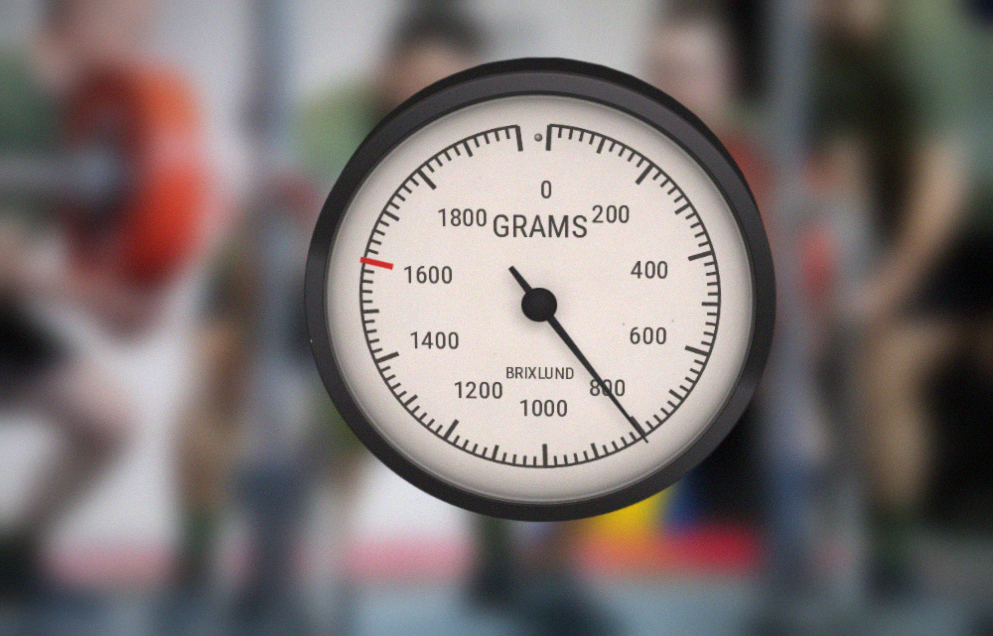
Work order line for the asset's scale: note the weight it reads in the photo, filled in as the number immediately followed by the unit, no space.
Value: 800g
